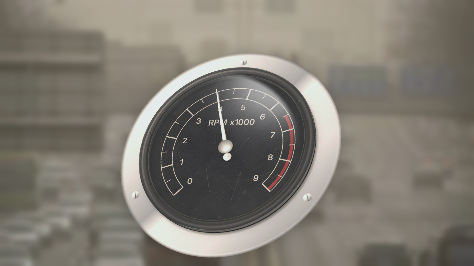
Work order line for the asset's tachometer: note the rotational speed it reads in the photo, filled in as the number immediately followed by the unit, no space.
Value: 4000rpm
